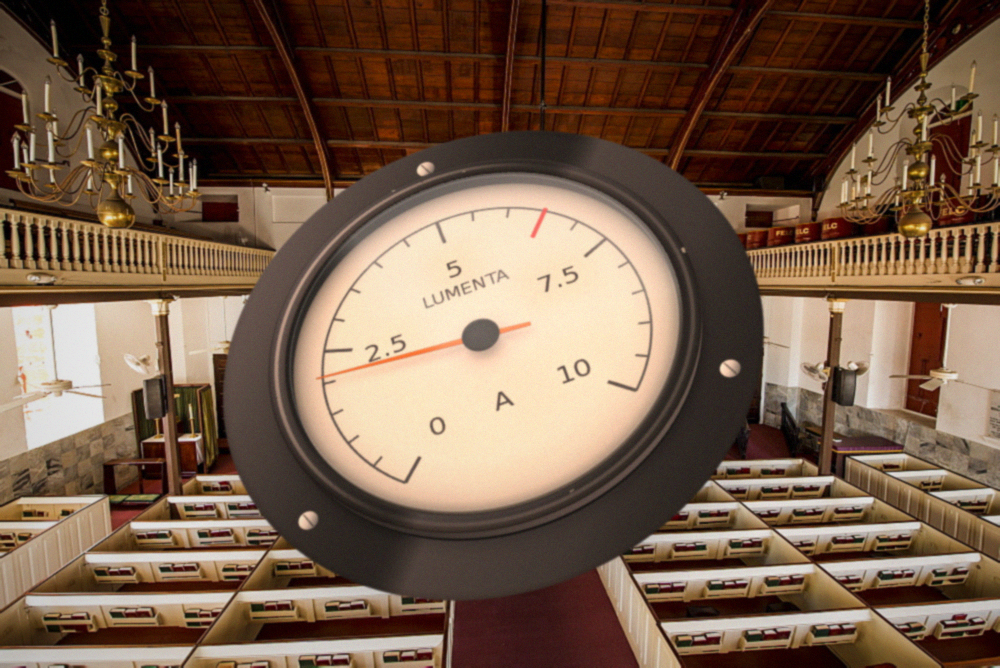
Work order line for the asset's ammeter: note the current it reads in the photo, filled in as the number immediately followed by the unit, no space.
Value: 2A
